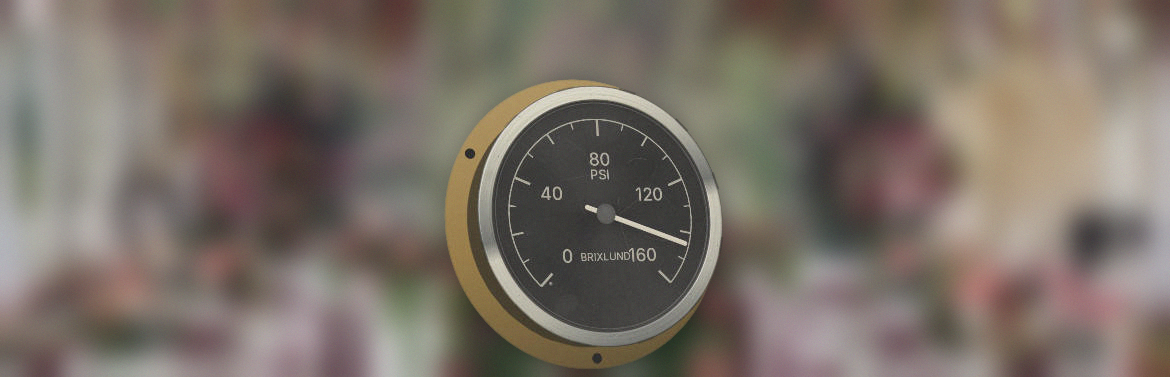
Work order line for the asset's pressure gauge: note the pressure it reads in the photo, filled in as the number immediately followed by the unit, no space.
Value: 145psi
